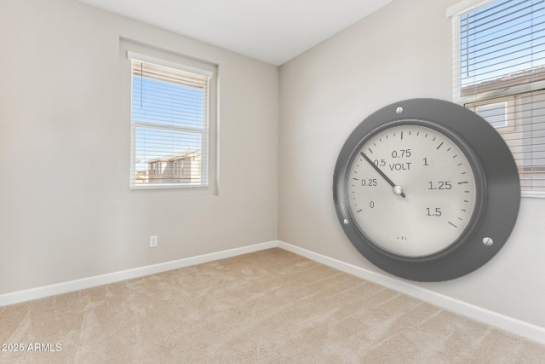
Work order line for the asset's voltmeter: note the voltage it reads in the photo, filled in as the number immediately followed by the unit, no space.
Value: 0.45V
